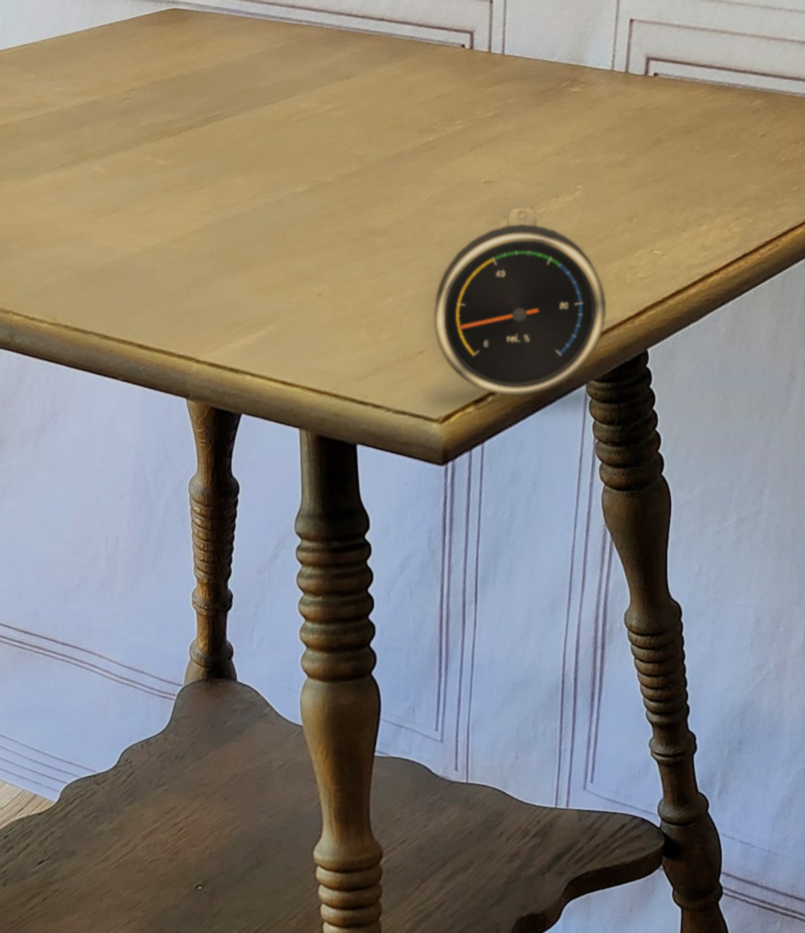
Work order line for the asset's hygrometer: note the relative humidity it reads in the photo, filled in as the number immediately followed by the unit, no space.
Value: 12%
